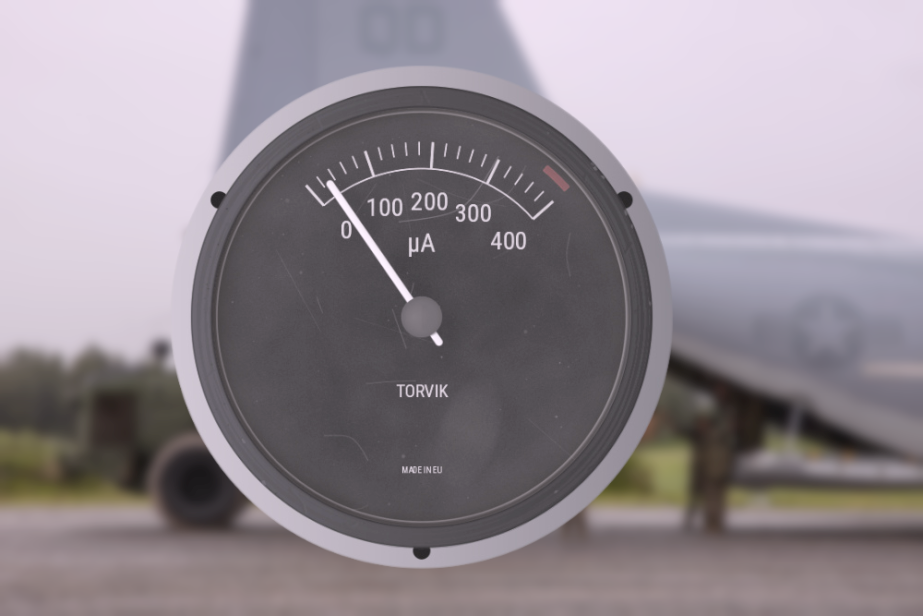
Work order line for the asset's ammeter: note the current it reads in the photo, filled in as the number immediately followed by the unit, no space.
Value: 30µA
